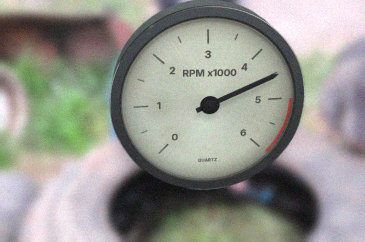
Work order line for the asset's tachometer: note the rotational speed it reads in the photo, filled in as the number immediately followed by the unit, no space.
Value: 4500rpm
